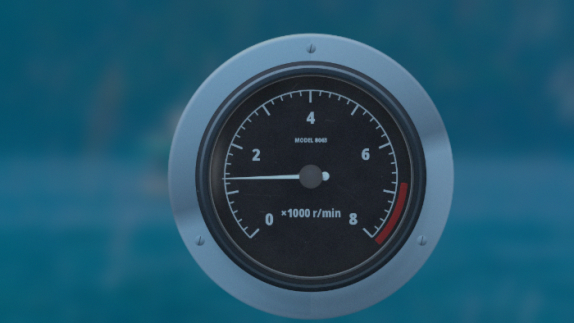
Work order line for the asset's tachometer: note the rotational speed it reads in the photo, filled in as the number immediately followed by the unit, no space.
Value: 1300rpm
